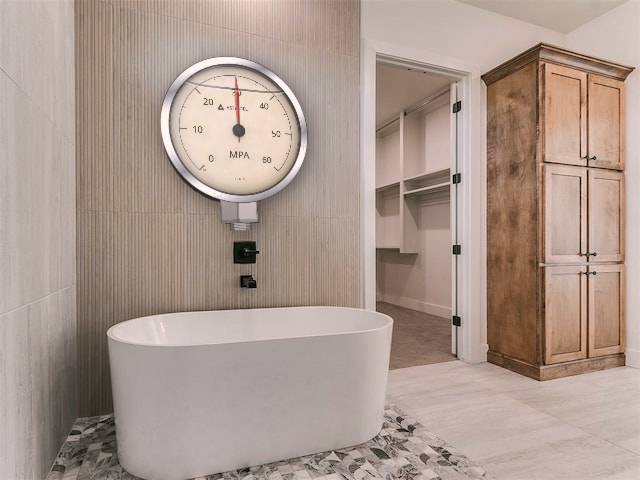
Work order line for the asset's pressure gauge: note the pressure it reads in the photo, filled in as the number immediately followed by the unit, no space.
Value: 30MPa
